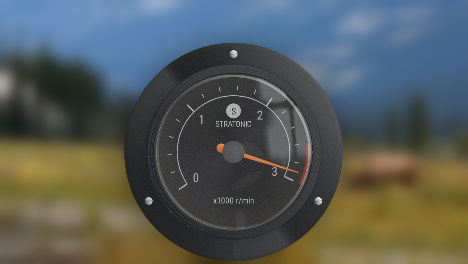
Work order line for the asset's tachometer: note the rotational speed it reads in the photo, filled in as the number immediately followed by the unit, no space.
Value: 2900rpm
